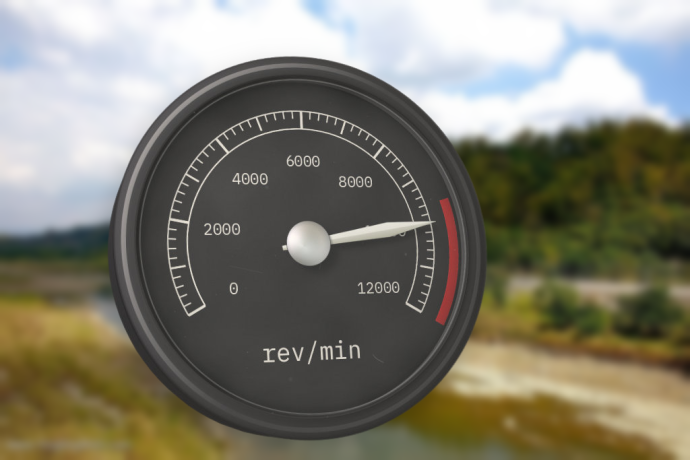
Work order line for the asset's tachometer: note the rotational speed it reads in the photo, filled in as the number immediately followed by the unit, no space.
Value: 10000rpm
